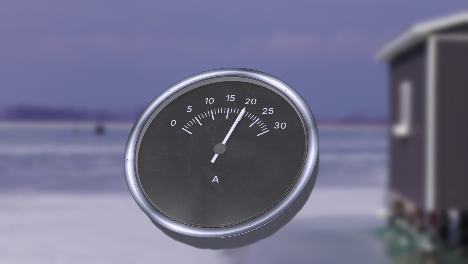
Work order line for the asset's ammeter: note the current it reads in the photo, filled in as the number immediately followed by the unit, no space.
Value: 20A
